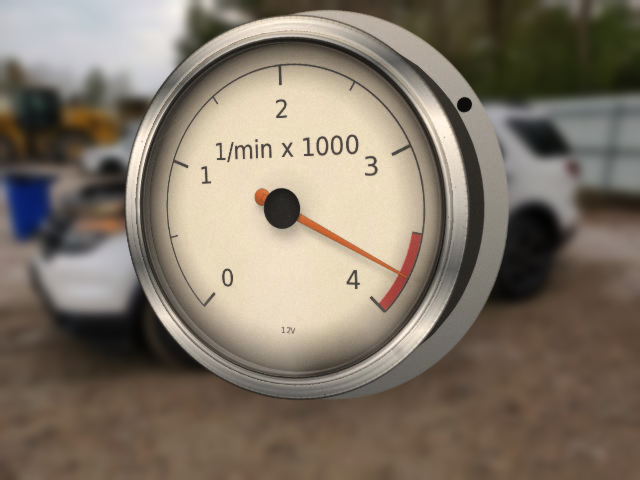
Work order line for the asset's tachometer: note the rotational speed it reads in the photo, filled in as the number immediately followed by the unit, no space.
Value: 3750rpm
